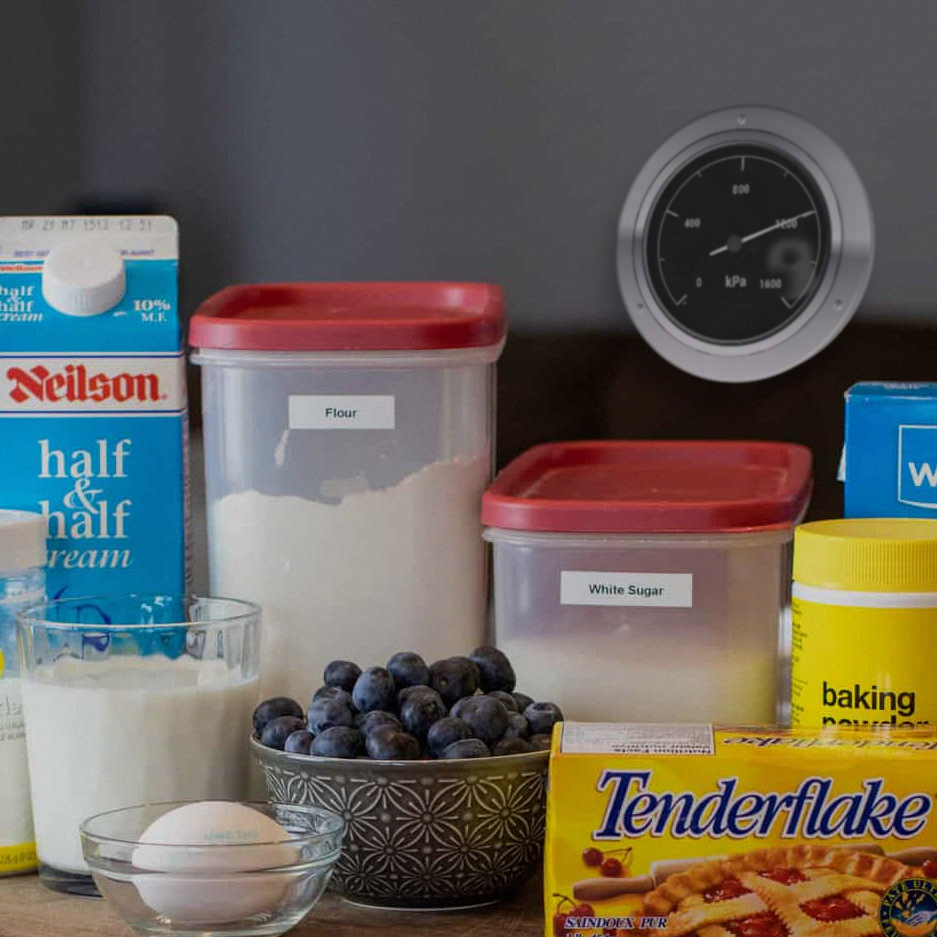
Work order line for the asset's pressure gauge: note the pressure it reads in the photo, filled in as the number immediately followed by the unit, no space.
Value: 1200kPa
